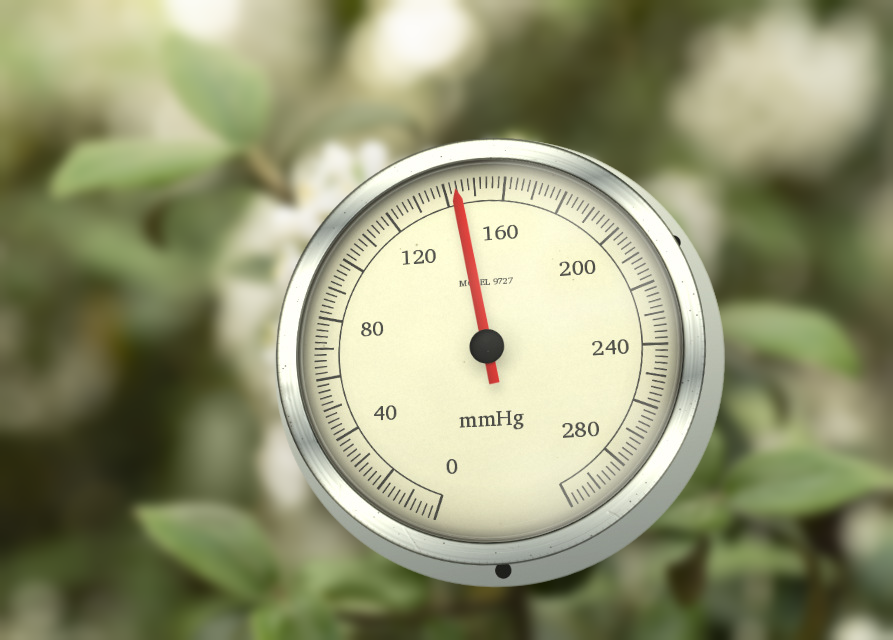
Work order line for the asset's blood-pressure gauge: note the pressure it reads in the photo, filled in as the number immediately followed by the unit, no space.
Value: 144mmHg
